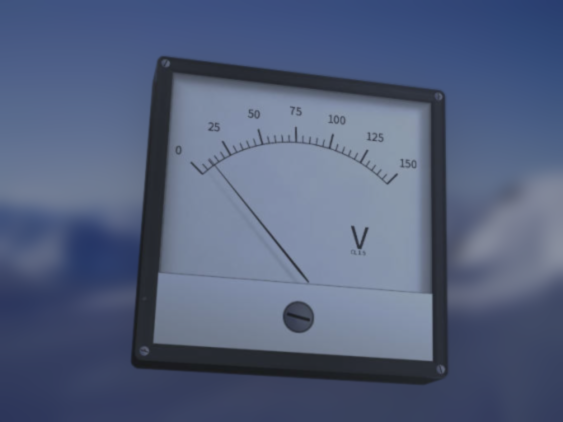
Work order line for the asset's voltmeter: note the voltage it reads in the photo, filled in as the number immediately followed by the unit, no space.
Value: 10V
